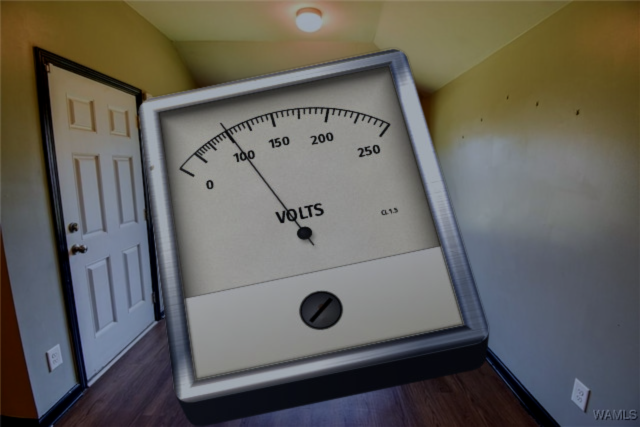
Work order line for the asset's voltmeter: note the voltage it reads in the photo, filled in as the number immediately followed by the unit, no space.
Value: 100V
